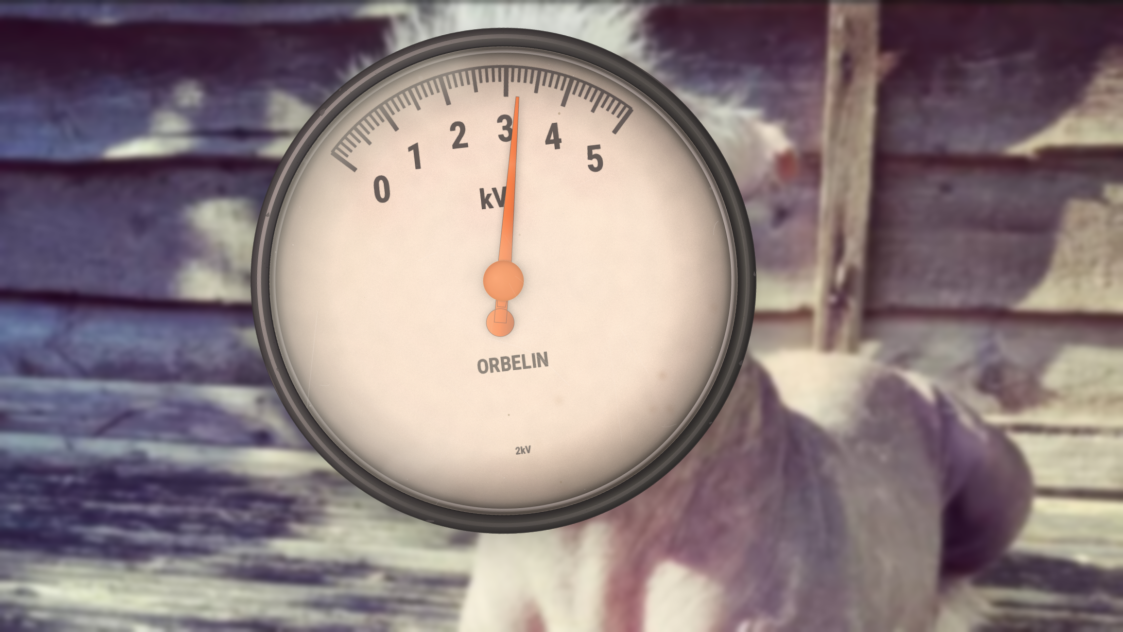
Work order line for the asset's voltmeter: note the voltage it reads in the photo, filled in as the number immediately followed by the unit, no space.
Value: 3.2kV
